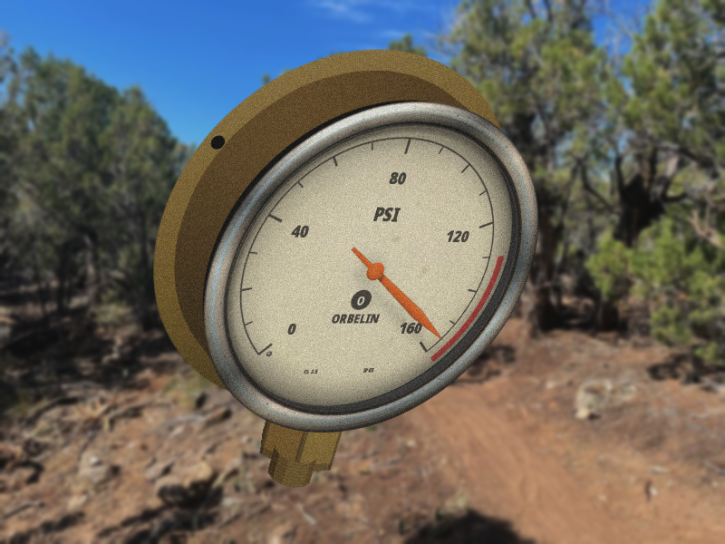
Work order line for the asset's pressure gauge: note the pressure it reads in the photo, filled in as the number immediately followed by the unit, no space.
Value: 155psi
